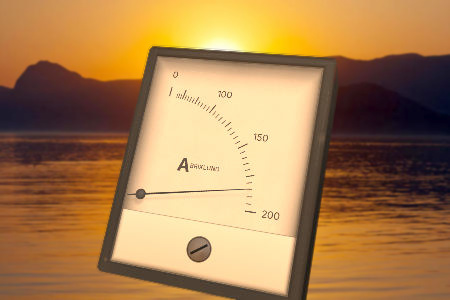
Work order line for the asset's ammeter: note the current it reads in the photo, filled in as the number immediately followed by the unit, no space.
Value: 185A
